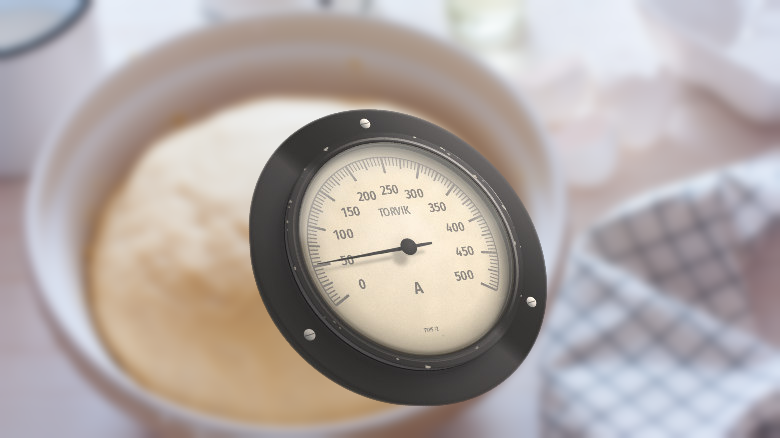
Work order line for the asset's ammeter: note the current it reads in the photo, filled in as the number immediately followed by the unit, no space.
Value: 50A
